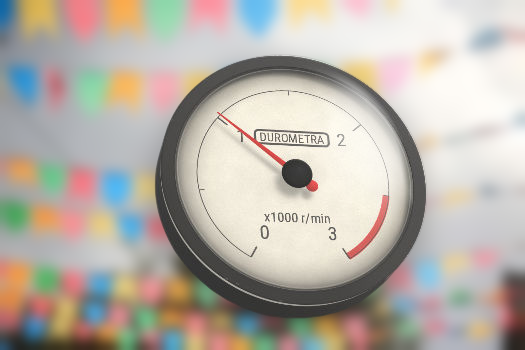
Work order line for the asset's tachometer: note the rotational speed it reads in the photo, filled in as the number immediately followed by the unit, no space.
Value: 1000rpm
